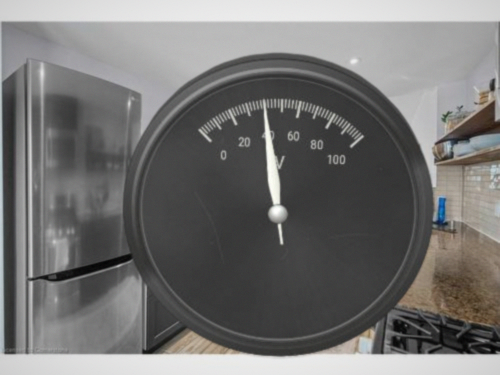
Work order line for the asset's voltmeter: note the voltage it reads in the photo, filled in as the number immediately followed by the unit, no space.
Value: 40V
